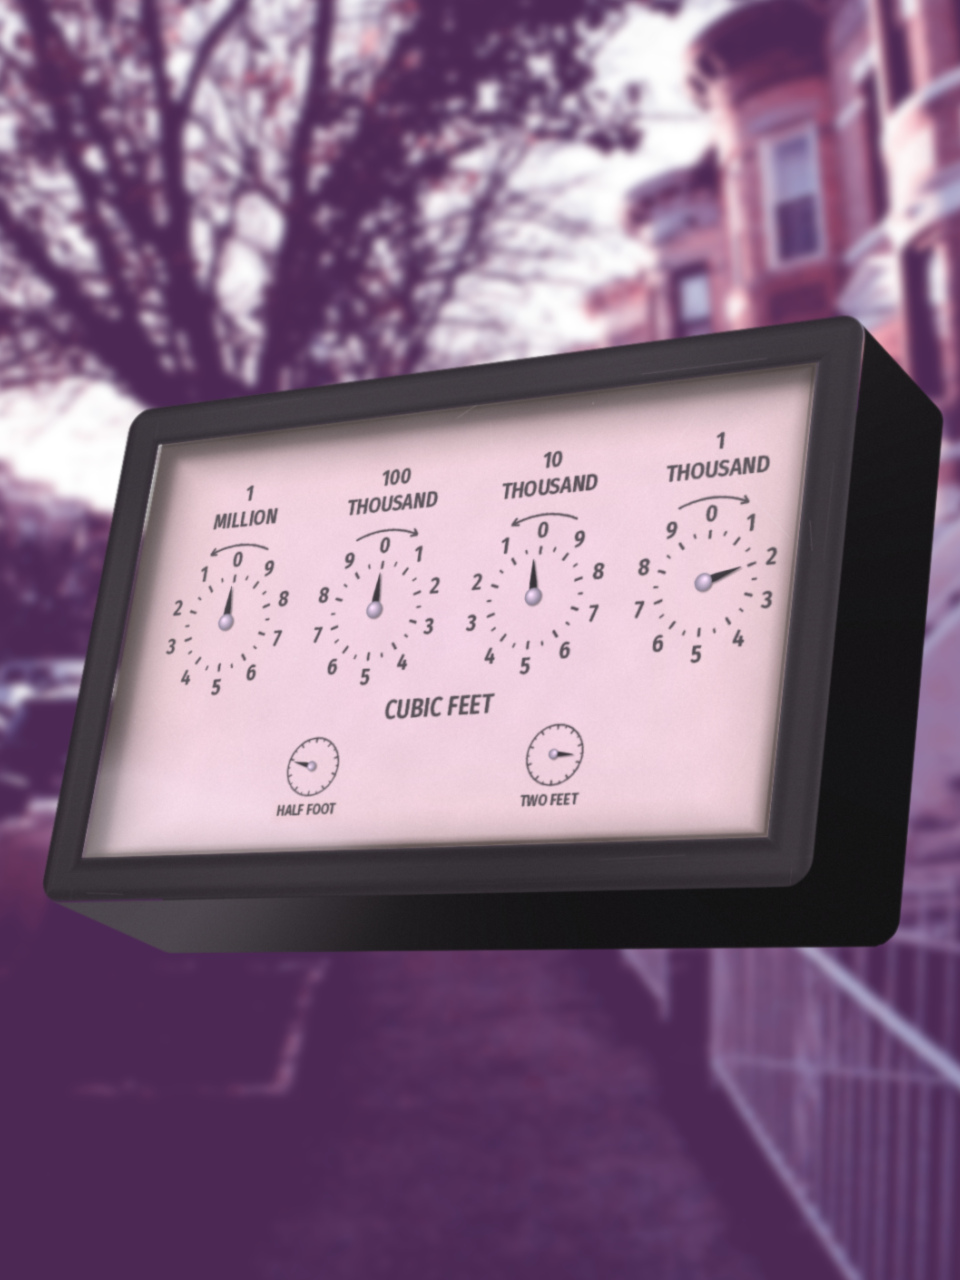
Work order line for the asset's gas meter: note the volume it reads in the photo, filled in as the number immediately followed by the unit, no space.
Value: 200ft³
